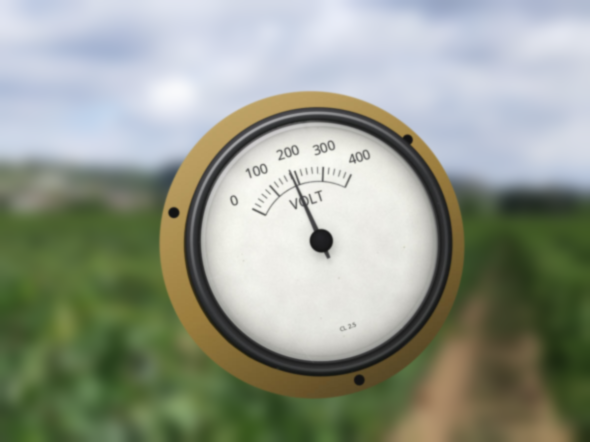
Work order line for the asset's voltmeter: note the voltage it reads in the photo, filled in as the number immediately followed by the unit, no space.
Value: 180V
